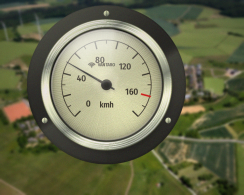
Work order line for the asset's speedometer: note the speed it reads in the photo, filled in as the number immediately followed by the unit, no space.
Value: 50km/h
